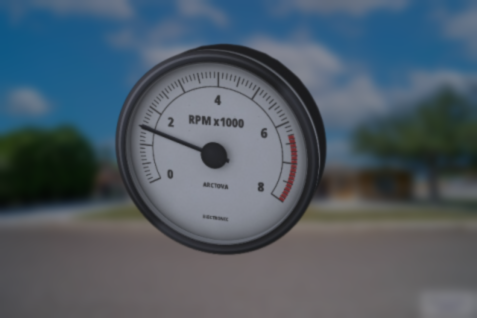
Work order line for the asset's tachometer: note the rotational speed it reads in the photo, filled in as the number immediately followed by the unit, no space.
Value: 1500rpm
